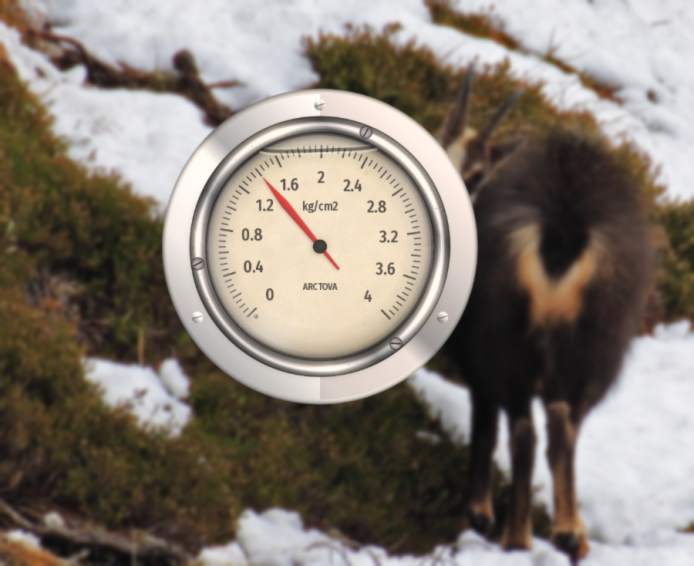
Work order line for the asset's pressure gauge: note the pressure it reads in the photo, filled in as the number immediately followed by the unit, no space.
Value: 1.4kg/cm²
